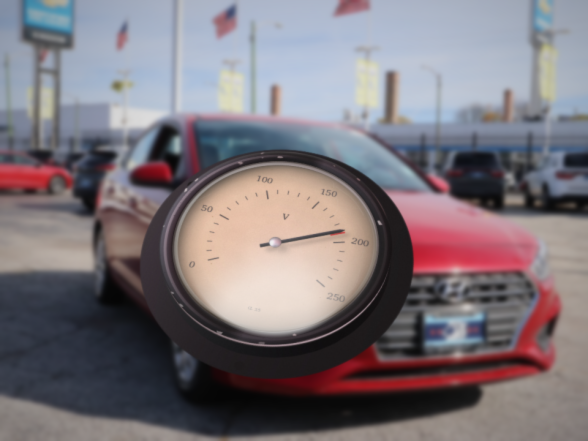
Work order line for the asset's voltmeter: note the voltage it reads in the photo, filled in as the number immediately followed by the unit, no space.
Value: 190V
